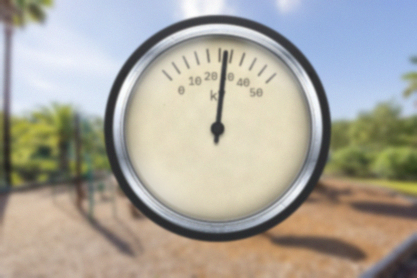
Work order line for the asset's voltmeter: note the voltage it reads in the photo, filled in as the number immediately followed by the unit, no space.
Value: 27.5kV
